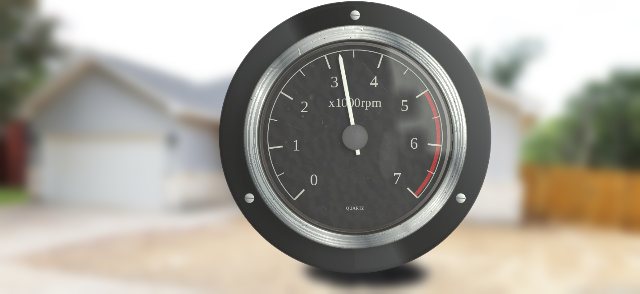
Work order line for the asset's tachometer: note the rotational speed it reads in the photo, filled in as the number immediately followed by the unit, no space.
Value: 3250rpm
